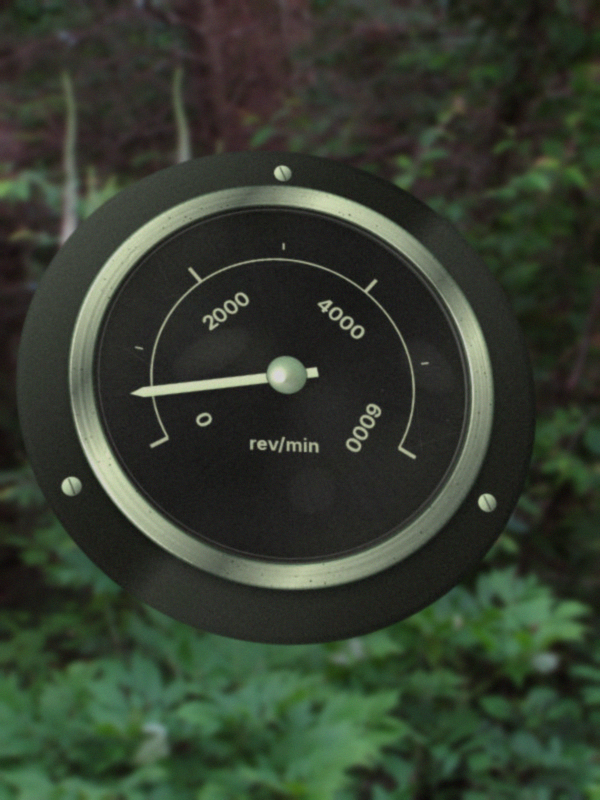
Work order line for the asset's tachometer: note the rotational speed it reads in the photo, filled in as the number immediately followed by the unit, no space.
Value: 500rpm
